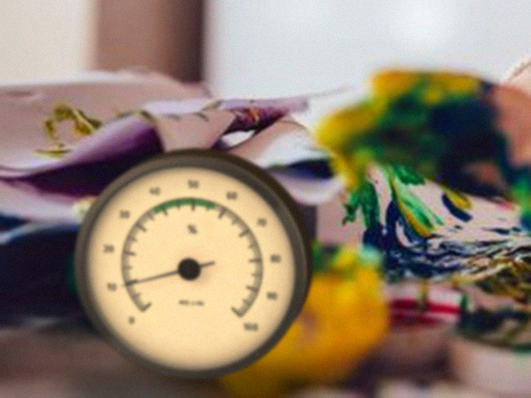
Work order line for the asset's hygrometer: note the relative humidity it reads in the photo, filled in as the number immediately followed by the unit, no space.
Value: 10%
